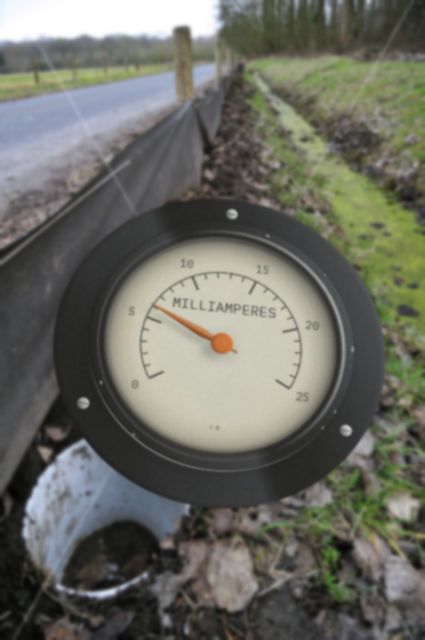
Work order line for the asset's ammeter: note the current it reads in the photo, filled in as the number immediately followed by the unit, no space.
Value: 6mA
